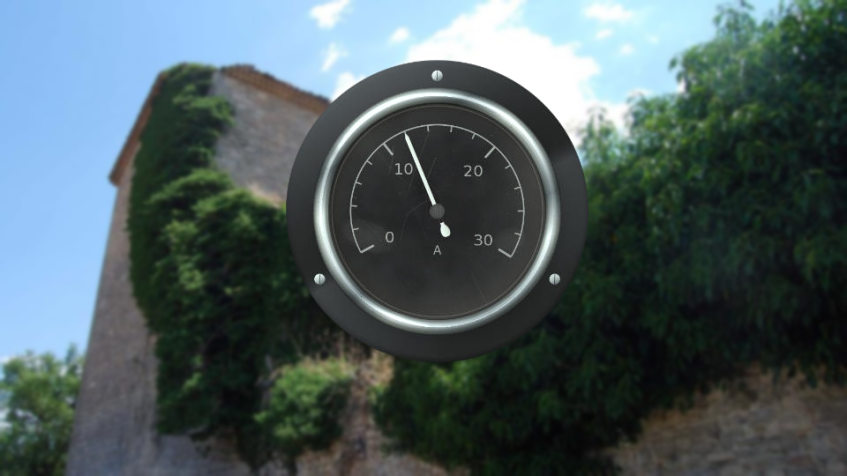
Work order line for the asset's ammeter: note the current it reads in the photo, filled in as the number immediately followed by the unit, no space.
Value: 12A
